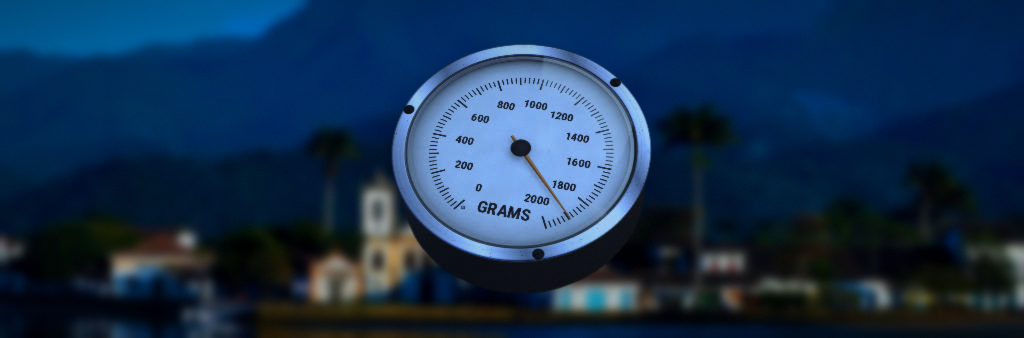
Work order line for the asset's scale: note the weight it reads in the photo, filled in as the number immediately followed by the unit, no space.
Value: 1900g
